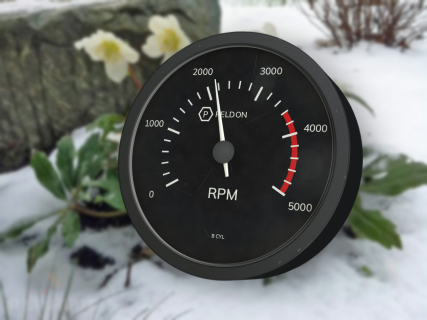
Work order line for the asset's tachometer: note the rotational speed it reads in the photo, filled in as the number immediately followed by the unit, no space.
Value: 2200rpm
